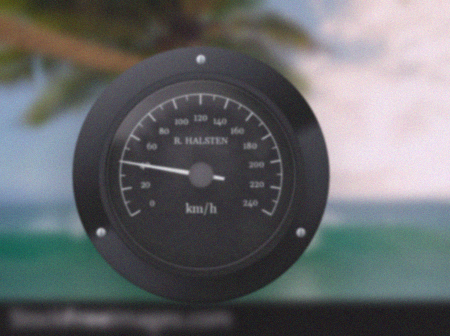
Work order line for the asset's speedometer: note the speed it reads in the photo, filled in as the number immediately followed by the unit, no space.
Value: 40km/h
